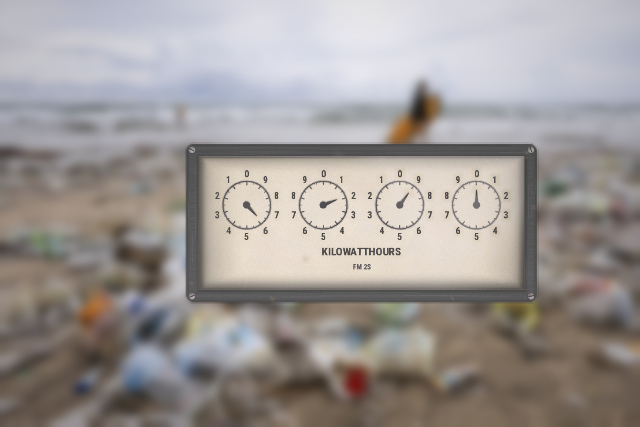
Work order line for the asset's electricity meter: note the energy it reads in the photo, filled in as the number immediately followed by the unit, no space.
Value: 6190kWh
